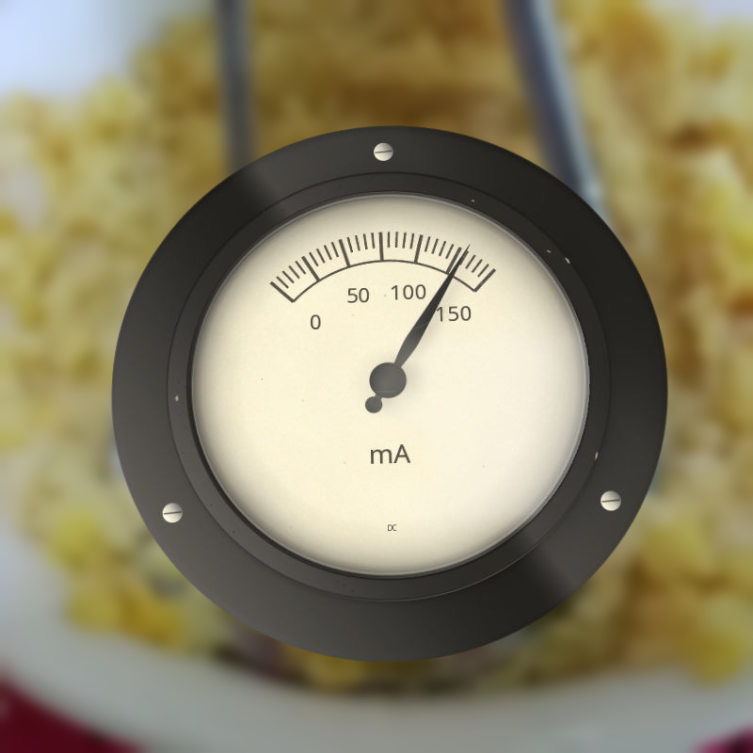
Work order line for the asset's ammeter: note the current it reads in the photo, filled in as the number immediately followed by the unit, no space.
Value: 130mA
